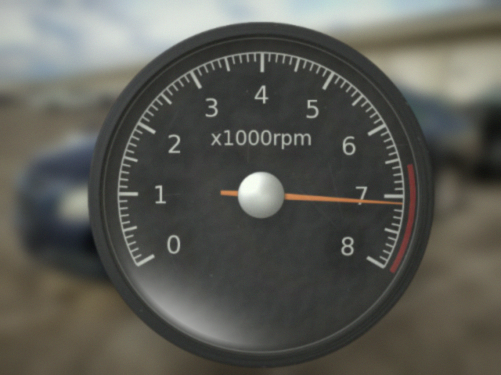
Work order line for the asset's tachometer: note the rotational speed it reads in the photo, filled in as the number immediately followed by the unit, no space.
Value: 7100rpm
